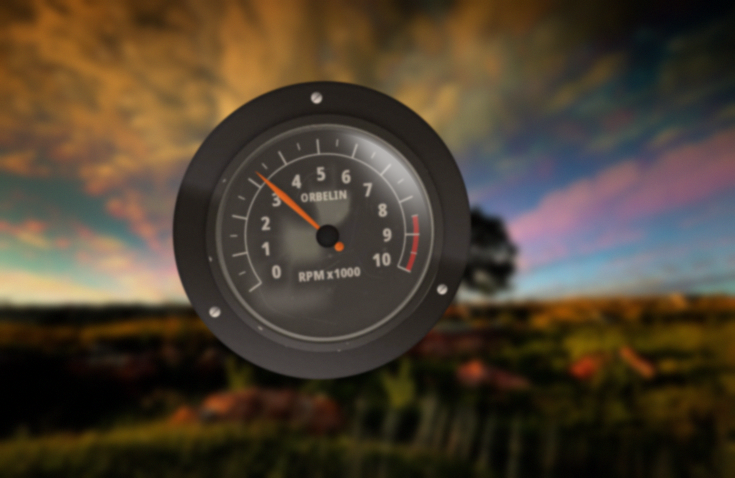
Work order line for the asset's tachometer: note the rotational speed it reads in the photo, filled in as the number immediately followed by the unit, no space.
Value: 3250rpm
